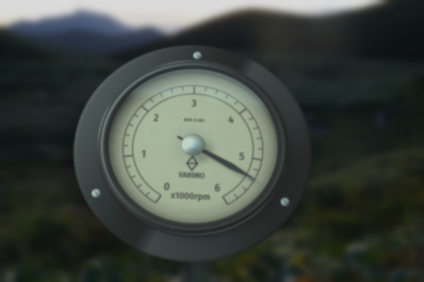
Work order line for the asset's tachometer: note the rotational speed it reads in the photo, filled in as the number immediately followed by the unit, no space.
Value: 5400rpm
